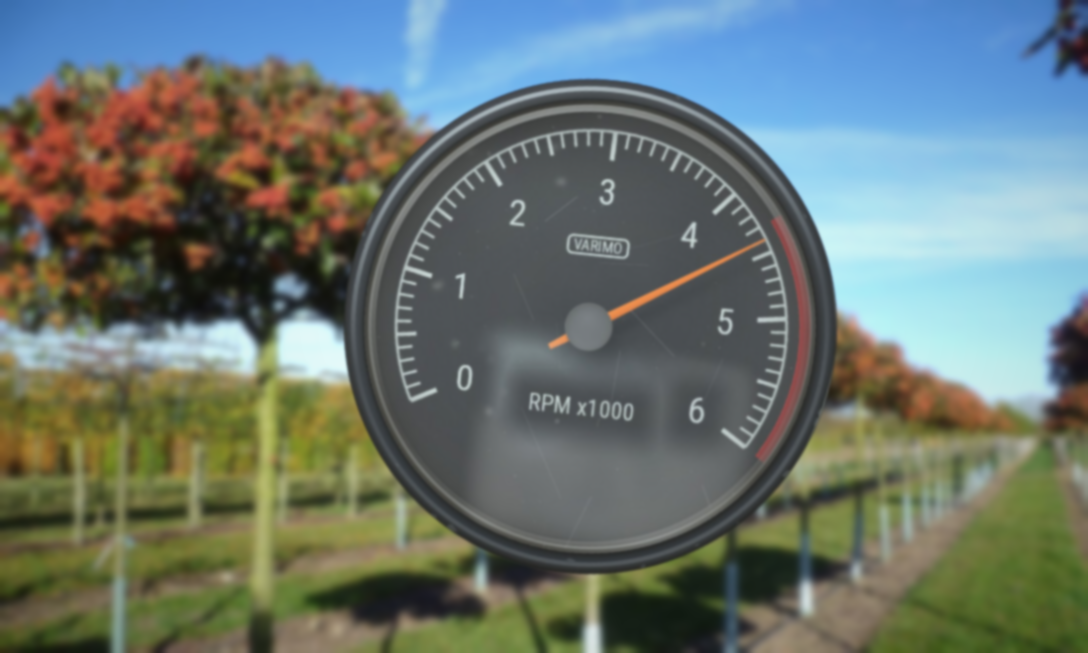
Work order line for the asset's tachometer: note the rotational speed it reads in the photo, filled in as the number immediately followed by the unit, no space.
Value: 4400rpm
